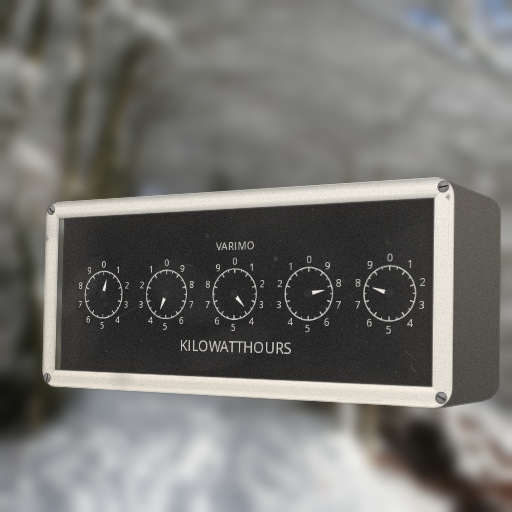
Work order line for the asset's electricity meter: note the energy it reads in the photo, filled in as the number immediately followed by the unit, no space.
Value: 4378kWh
